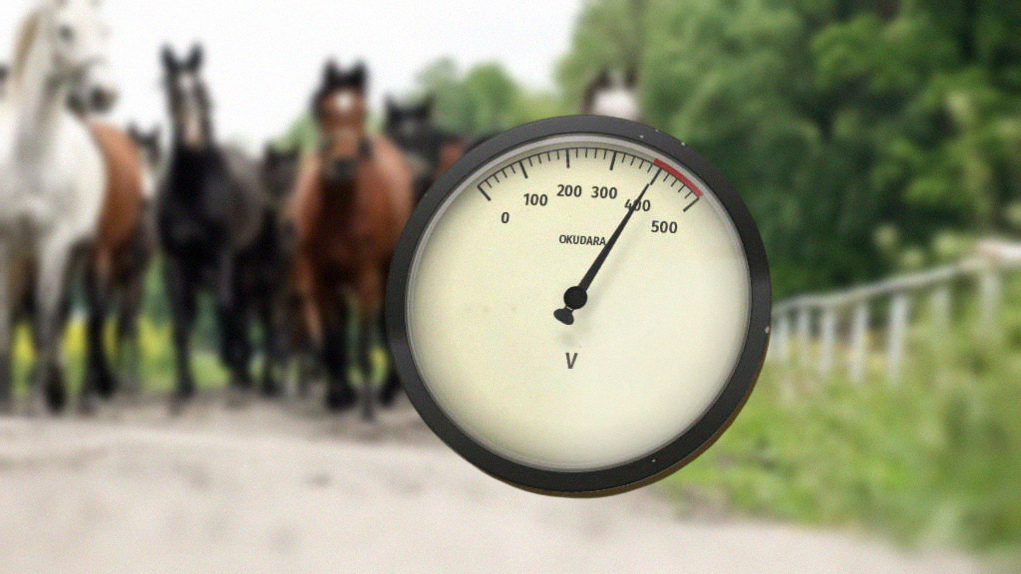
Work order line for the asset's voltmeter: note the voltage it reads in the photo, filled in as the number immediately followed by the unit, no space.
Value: 400V
